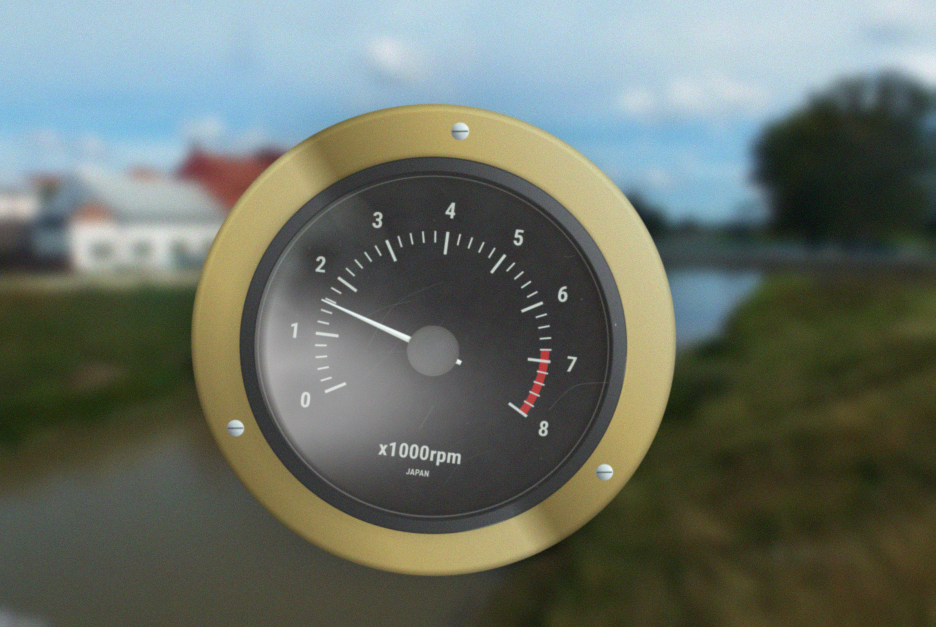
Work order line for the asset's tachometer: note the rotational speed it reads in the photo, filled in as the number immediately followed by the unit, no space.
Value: 1600rpm
